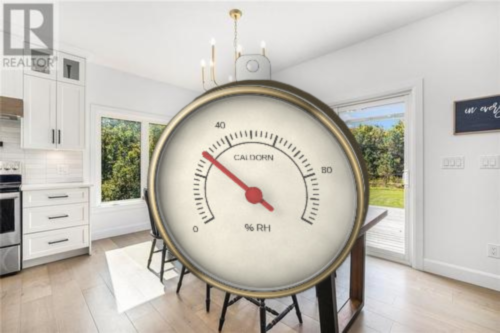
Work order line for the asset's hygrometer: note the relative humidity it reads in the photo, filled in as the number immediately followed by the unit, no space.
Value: 30%
